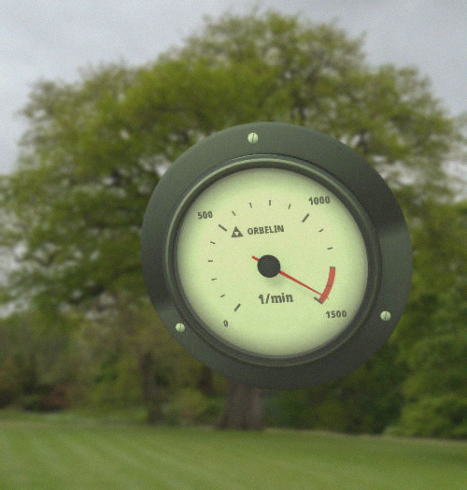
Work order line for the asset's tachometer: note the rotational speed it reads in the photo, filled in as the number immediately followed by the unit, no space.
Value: 1450rpm
